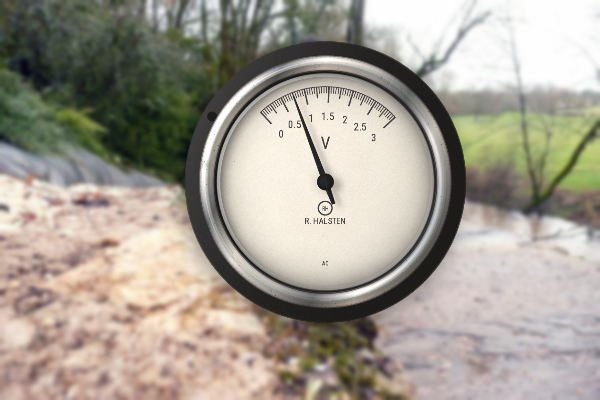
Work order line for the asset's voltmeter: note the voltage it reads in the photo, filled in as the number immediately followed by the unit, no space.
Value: 0.75V
